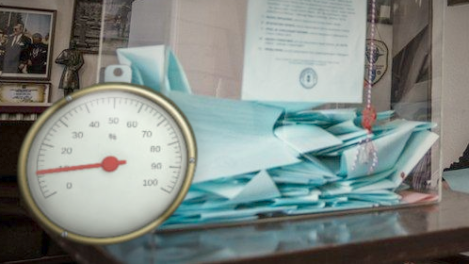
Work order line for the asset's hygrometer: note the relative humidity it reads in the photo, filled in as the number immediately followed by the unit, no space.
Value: 10%
